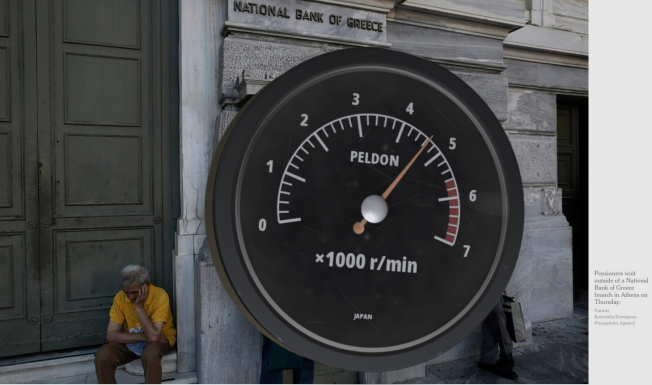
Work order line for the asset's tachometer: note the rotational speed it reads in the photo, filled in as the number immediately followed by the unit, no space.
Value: 4600rpm
